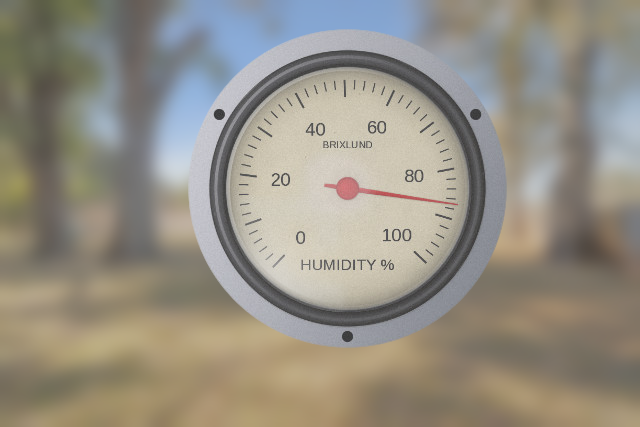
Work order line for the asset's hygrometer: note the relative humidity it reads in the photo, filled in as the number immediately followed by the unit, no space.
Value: 87%
